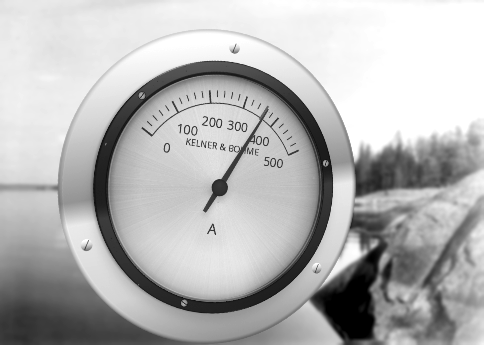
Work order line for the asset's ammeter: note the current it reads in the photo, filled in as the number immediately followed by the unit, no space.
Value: 360A
